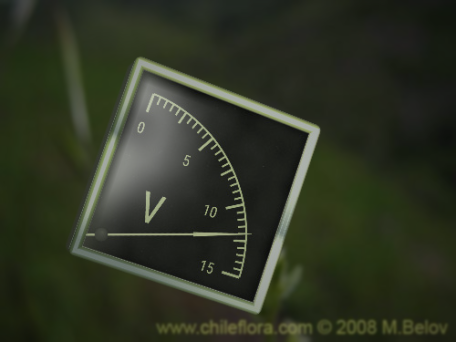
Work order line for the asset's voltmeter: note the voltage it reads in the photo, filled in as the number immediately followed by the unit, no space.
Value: 12V
